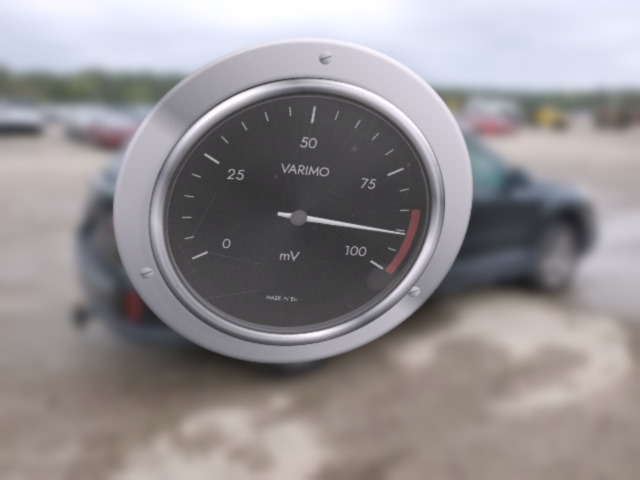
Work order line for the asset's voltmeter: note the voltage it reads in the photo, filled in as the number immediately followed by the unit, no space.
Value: 90mV
